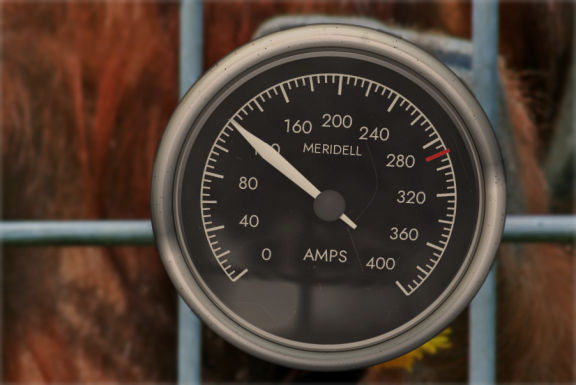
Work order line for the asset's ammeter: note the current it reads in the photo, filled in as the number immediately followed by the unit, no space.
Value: 120A
